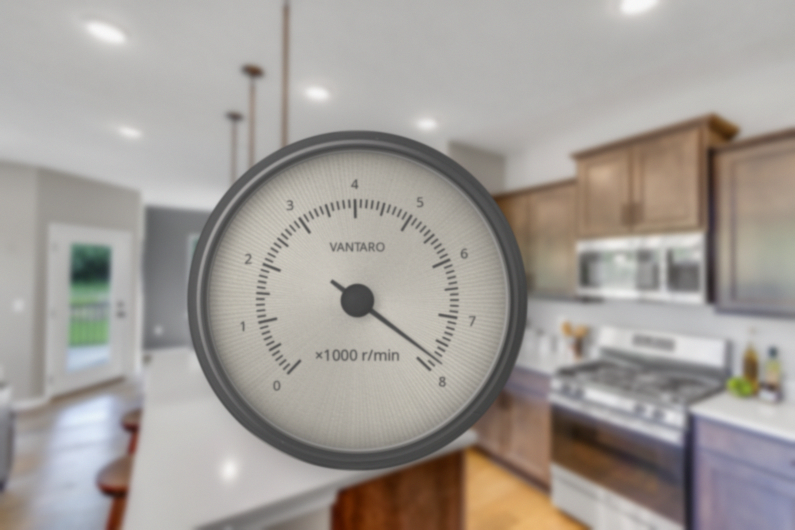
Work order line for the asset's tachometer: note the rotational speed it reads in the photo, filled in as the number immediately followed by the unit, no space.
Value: 7800rpm
